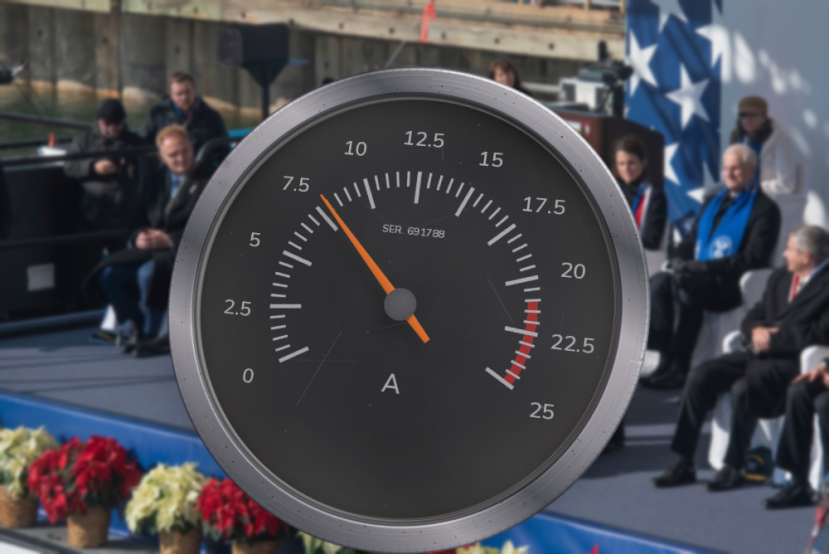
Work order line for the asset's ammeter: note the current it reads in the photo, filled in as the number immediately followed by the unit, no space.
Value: 8A
